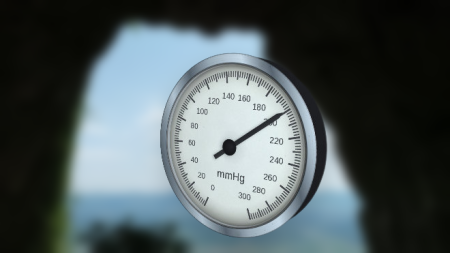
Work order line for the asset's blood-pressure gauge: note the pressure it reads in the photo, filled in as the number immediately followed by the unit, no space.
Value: 200mmHg
